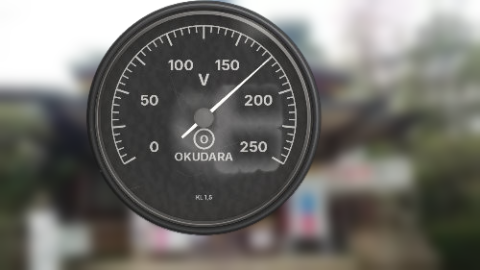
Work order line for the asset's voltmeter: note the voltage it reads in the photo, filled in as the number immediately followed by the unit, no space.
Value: 175V
